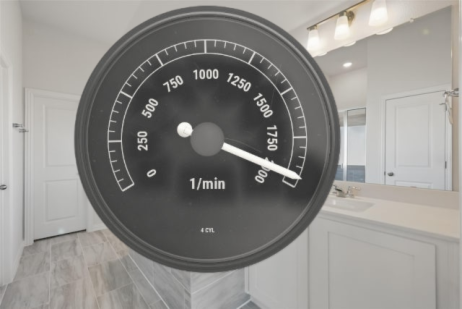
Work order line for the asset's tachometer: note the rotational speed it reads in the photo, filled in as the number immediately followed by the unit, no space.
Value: 1950rpm
